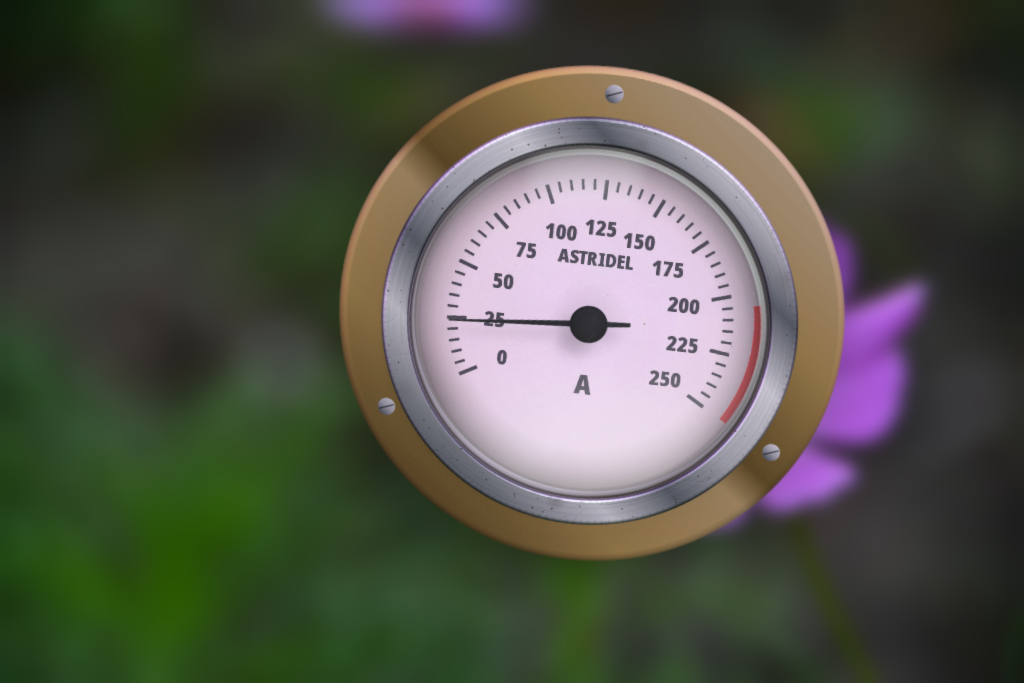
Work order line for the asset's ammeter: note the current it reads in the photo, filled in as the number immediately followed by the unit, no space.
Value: 25A
